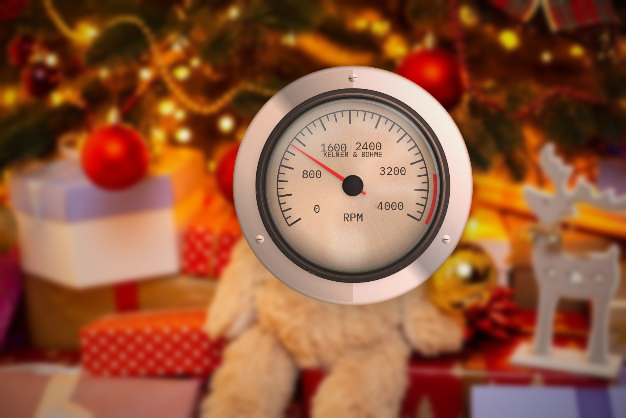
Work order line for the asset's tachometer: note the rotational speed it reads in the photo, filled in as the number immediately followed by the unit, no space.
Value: 1100rpm
